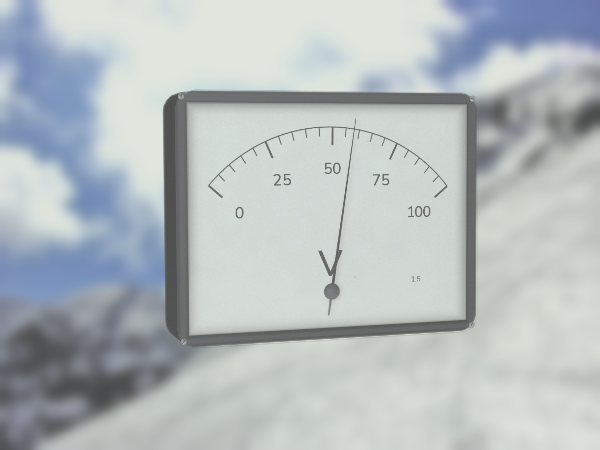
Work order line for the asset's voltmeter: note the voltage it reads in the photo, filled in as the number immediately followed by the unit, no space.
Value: 57.5V
